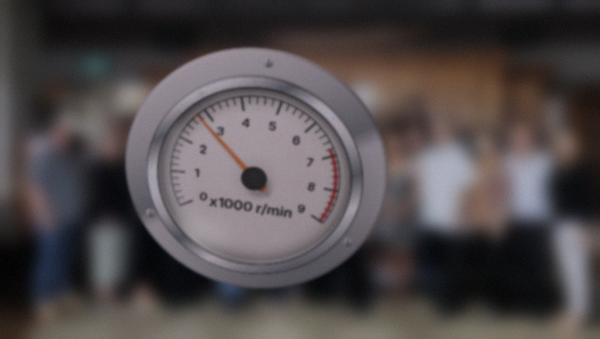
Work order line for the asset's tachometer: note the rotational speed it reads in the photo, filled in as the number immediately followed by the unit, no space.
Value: 2800rpm
